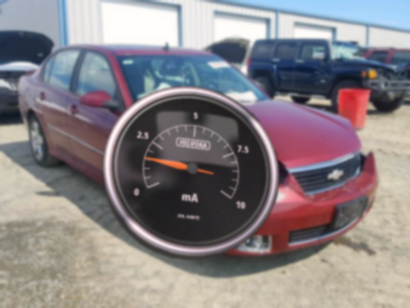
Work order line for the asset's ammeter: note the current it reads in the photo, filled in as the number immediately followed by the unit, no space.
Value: 1.5mA
